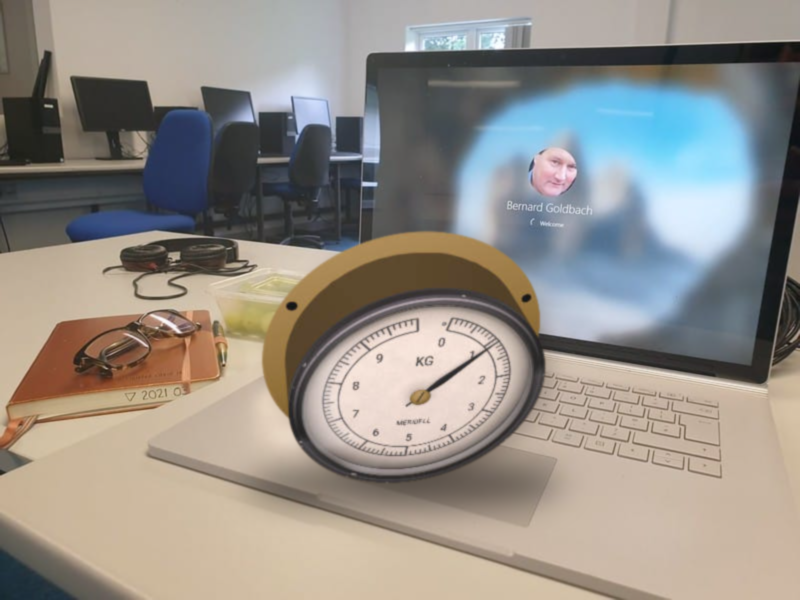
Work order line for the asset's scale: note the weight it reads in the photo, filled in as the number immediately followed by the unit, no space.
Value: 1kg
